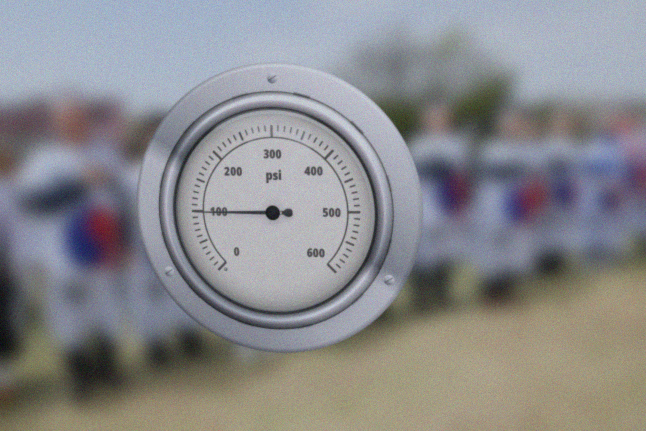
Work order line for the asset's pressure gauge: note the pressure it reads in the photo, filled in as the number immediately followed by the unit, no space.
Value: 100psi
